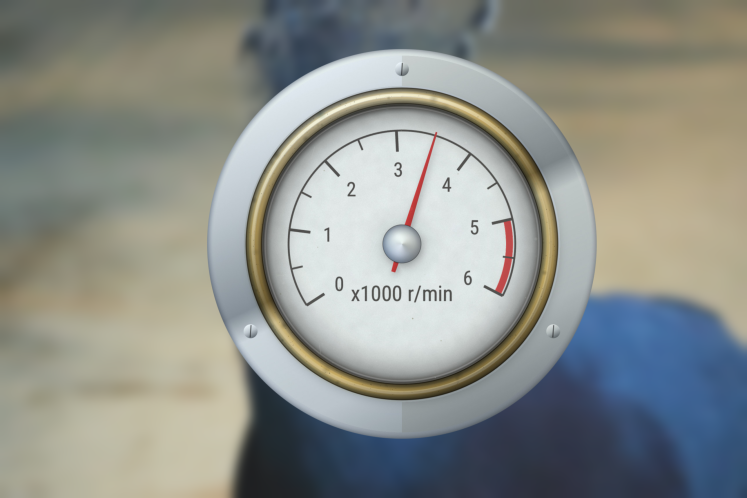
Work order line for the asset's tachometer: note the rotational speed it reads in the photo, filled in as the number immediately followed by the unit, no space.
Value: 3500rpm
